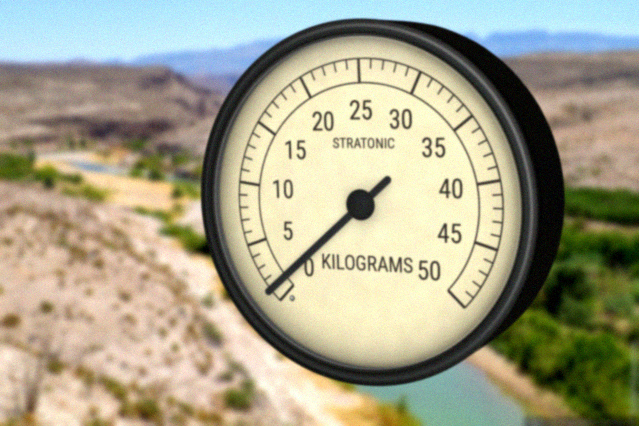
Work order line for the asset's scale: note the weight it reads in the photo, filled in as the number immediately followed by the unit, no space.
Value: 1kg
